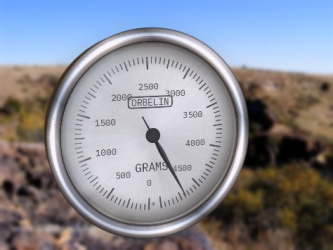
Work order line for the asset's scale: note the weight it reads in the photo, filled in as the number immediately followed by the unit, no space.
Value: 4700g
